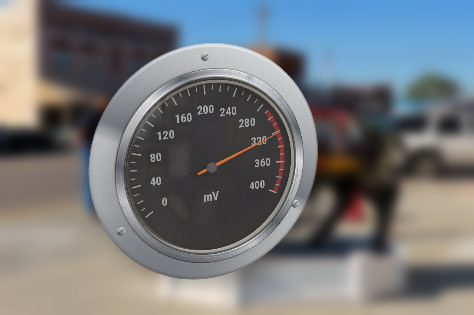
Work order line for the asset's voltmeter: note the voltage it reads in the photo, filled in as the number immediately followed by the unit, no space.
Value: 320mV
